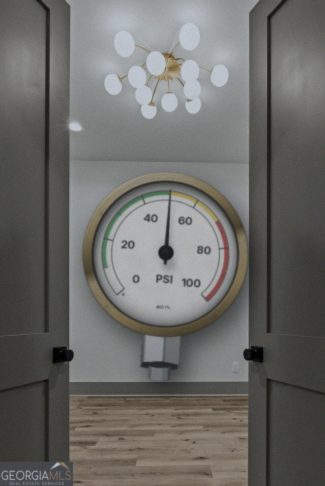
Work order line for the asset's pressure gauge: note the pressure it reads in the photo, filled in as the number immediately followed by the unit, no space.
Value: 50psi
